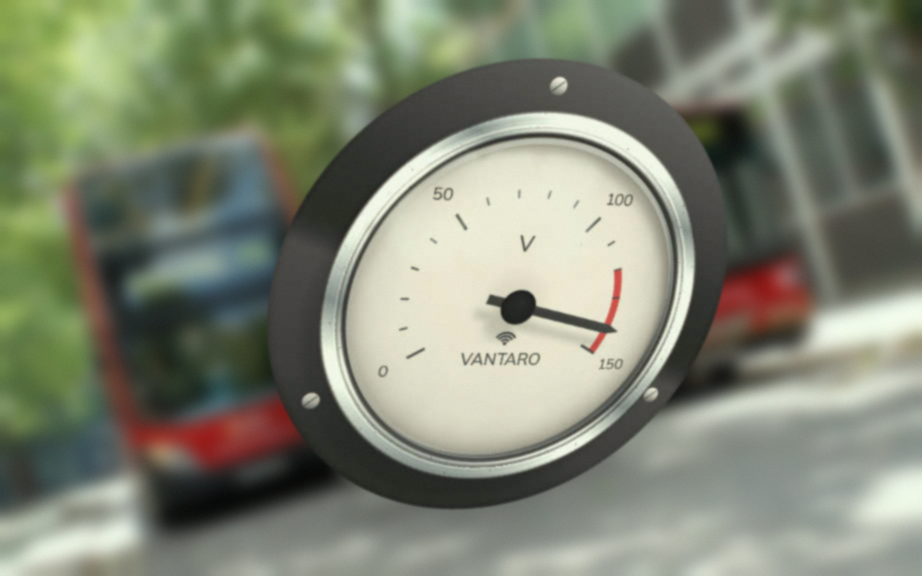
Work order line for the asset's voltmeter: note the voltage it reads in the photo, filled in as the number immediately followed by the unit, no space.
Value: 140V
